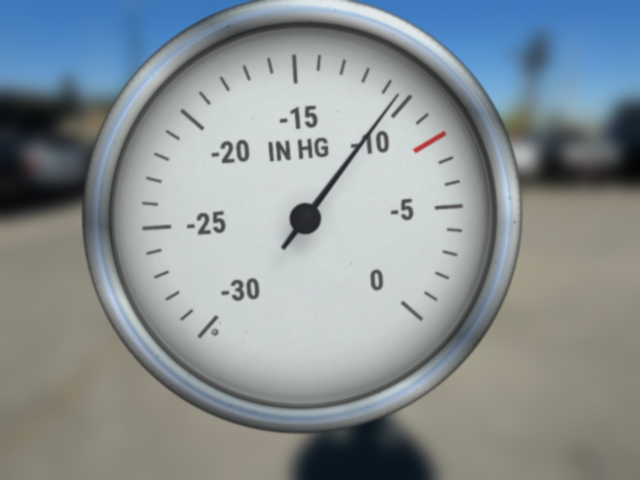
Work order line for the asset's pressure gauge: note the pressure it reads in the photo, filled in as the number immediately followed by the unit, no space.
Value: -10.5inHg
